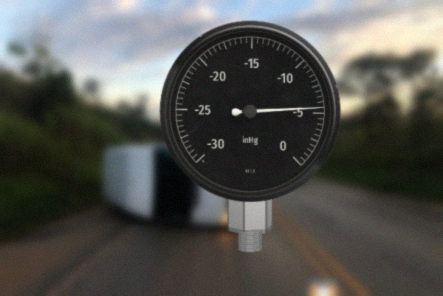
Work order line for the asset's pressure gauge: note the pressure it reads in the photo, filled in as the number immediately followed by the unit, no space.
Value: -5.5inHg
